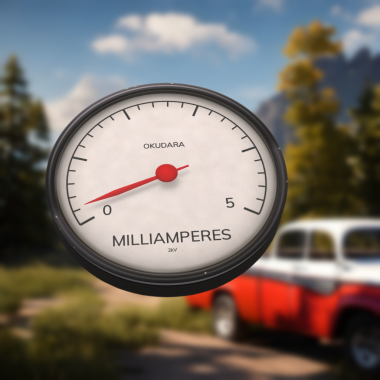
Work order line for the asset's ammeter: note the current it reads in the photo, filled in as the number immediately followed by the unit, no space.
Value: 0.2mA
